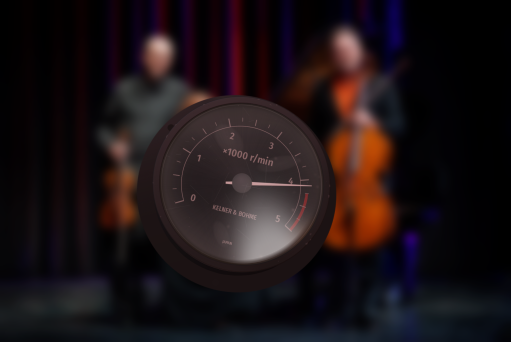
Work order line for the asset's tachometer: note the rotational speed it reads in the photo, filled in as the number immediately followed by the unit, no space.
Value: 4125rpm
